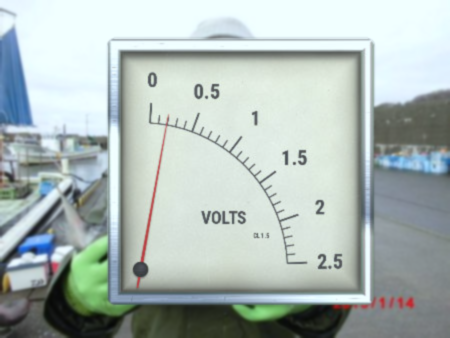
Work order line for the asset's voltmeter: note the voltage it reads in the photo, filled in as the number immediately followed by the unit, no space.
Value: 0.2V
